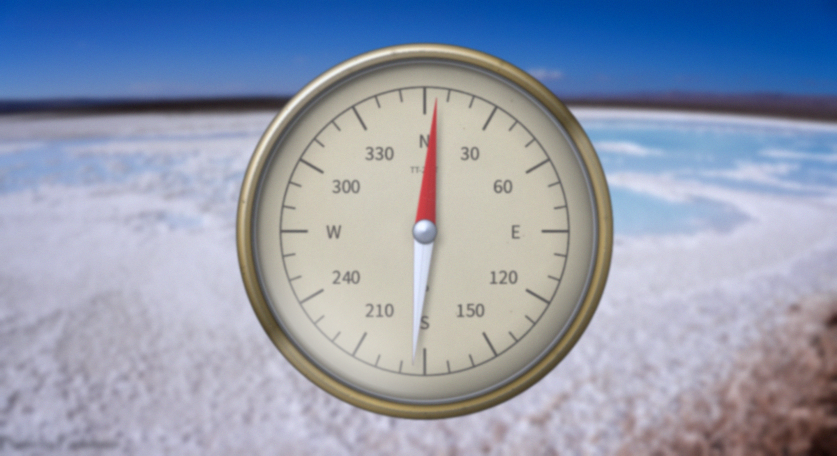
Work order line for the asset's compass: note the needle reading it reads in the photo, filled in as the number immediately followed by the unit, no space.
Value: 5°
